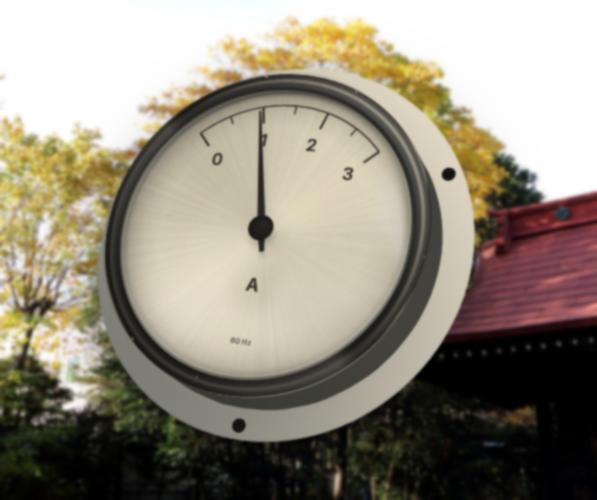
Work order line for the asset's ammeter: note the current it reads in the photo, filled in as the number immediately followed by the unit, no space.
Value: 1A
